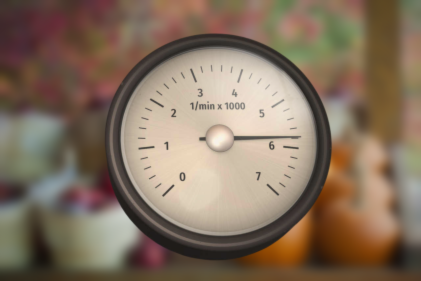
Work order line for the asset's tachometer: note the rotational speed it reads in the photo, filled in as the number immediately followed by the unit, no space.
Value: 5800rpm
